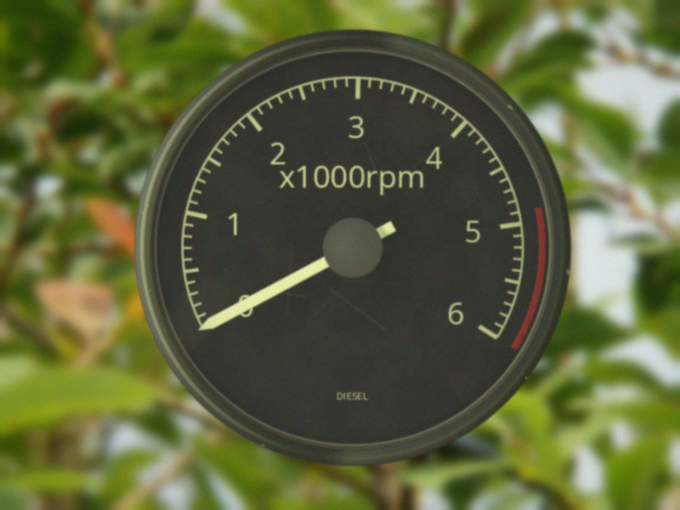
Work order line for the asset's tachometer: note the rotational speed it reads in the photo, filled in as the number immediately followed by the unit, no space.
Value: 0rpm
